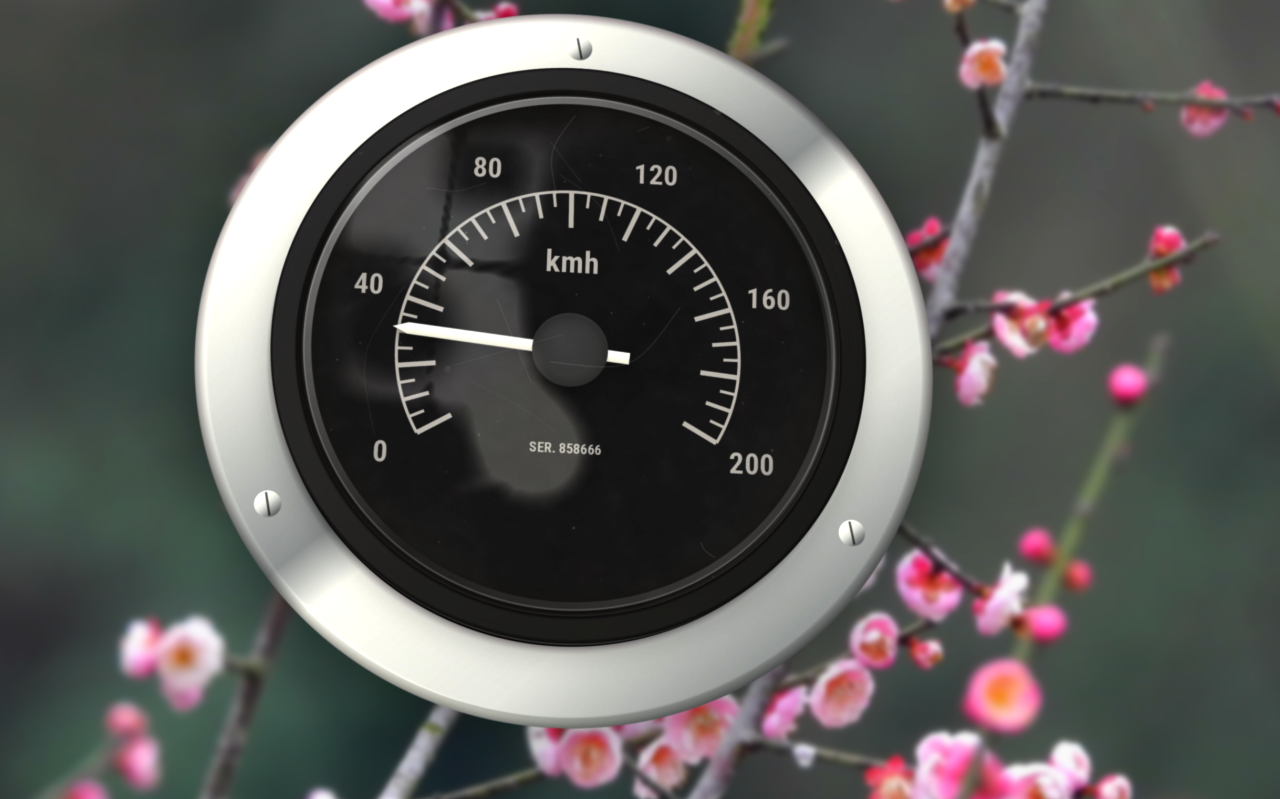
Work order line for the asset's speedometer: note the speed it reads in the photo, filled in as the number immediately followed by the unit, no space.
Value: 30km/h
